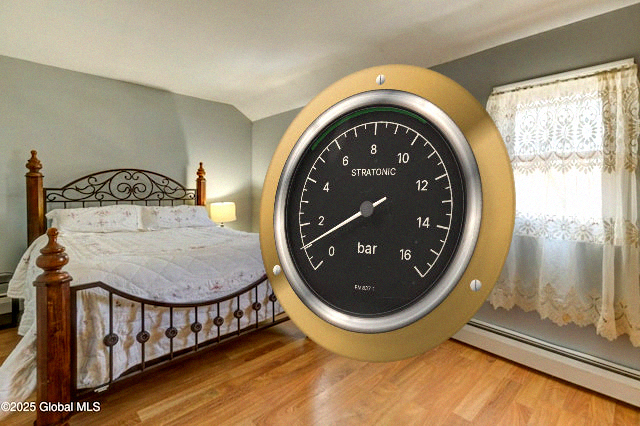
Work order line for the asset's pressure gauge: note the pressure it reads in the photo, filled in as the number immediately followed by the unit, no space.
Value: 1bar
